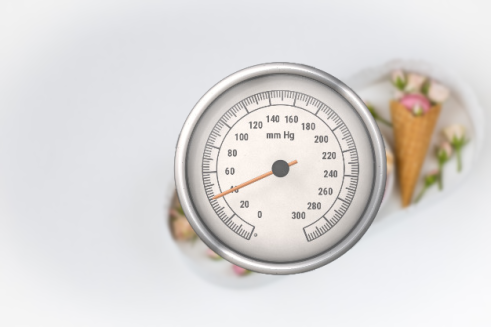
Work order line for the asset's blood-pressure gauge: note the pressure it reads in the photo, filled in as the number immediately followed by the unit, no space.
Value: 40mmHg
